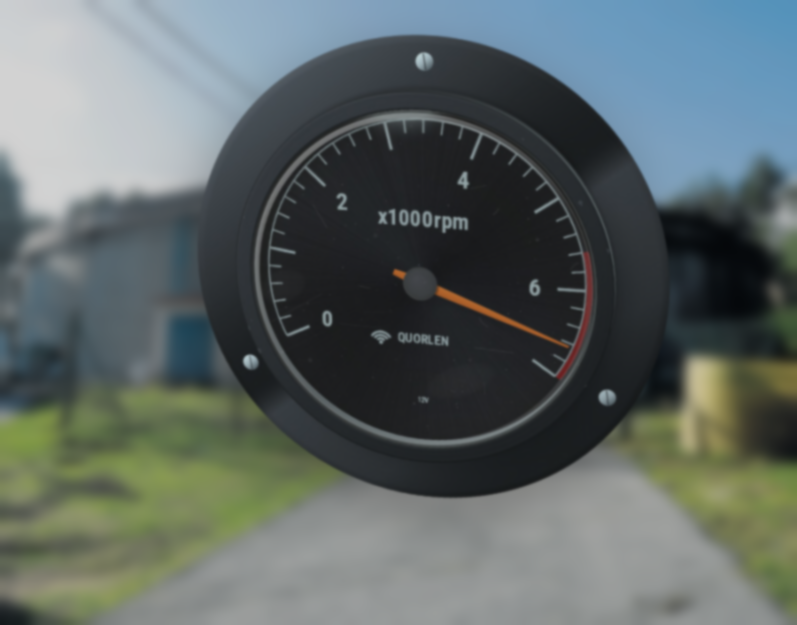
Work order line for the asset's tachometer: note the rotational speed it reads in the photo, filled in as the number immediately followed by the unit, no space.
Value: 6600rpm
